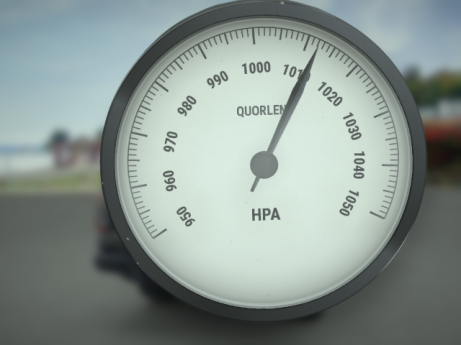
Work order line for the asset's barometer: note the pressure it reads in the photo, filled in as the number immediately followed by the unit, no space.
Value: 1012hPa
